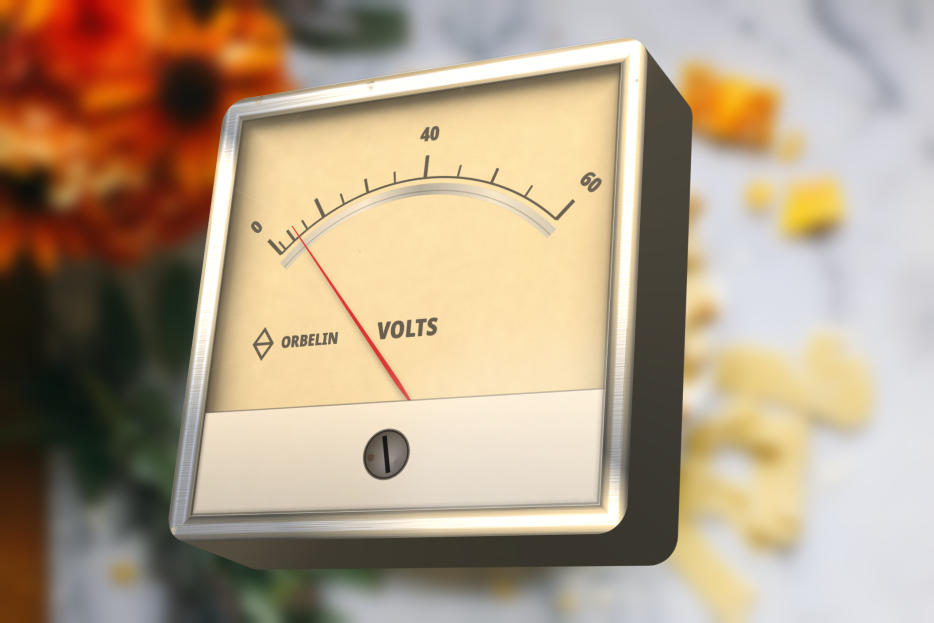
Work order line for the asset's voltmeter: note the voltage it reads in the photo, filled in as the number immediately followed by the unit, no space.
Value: 12.5V
